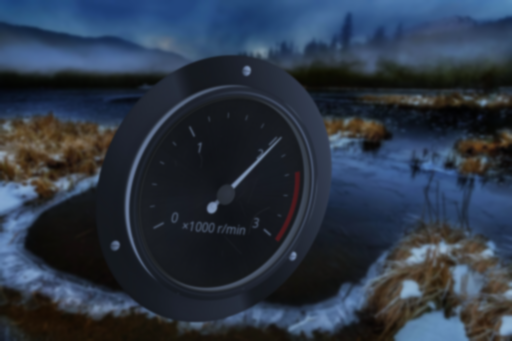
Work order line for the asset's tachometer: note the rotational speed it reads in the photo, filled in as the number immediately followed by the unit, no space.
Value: 2000rpm
